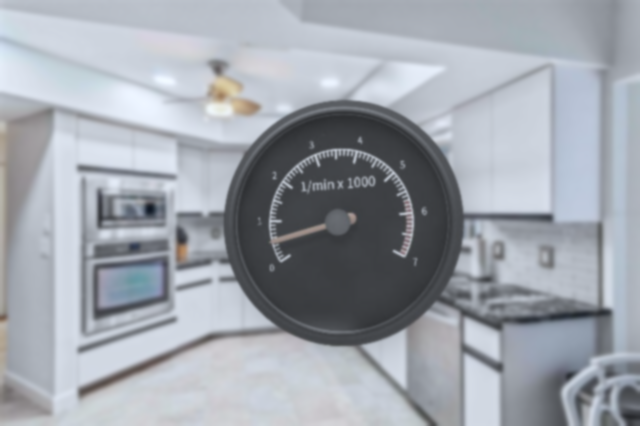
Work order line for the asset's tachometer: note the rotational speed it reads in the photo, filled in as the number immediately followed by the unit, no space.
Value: 500rpm
